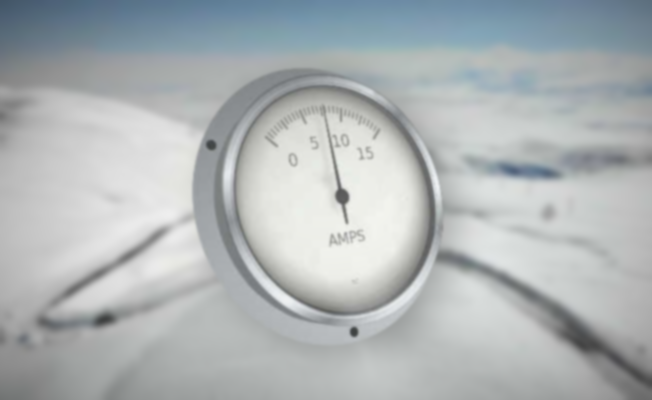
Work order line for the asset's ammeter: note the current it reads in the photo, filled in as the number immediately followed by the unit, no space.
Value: 7.5A
